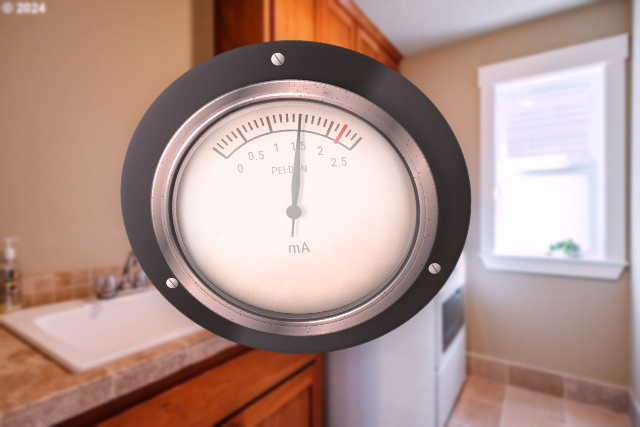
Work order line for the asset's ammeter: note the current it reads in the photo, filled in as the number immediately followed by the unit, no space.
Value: 1.5mA
